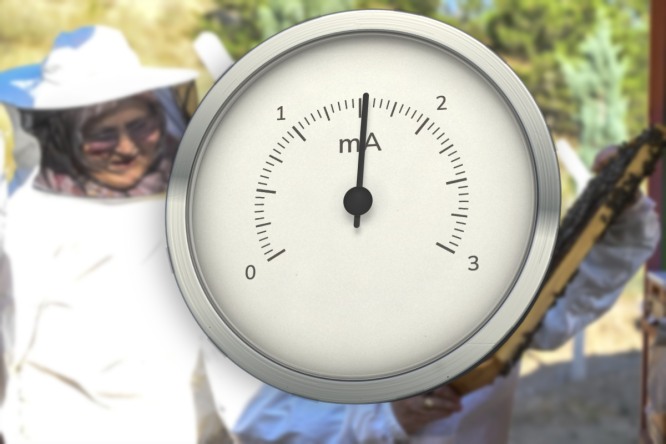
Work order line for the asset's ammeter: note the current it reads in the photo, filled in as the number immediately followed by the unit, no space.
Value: 1.55mA
